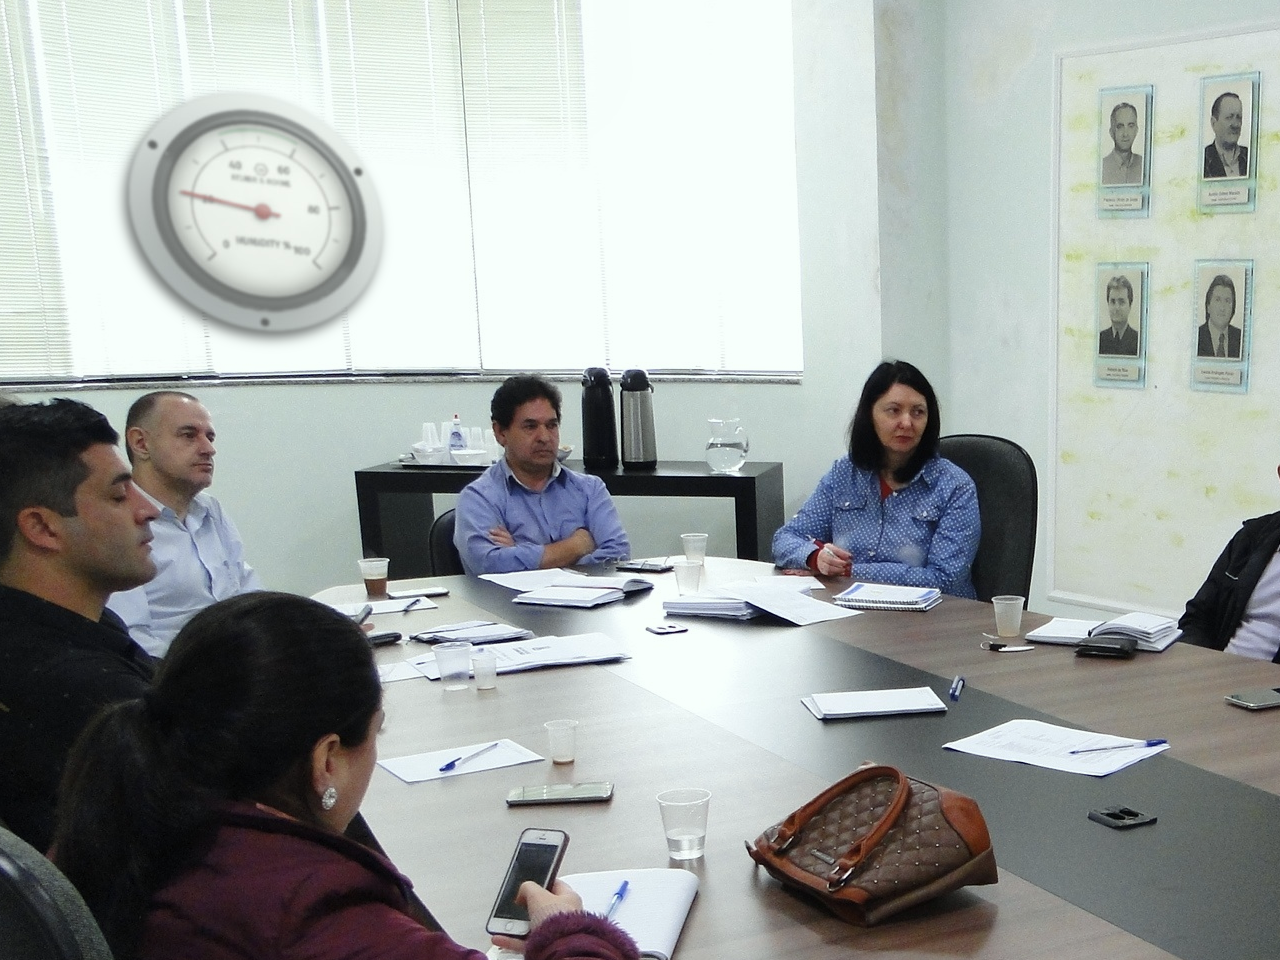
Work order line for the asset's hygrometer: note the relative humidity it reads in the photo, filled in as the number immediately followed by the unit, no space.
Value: 20%
